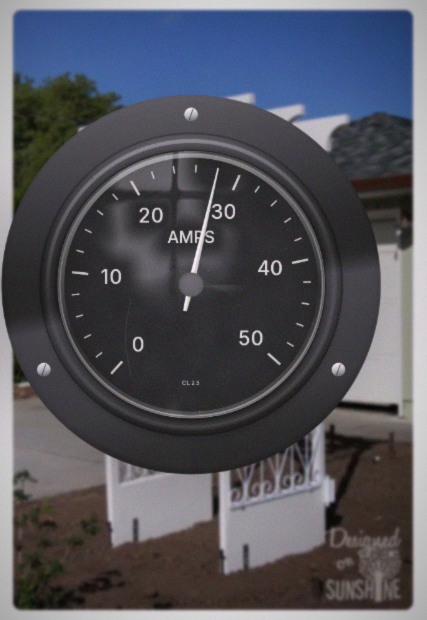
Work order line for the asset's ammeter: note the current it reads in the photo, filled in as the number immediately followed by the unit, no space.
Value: 28A
